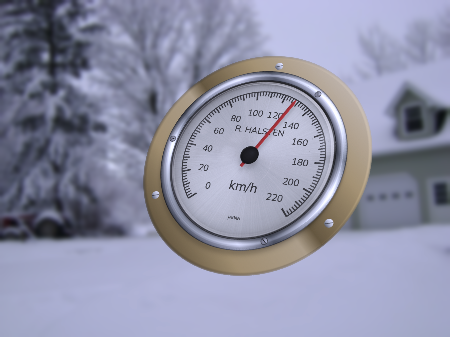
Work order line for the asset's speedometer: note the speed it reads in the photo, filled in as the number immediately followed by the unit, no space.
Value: 130km/h
